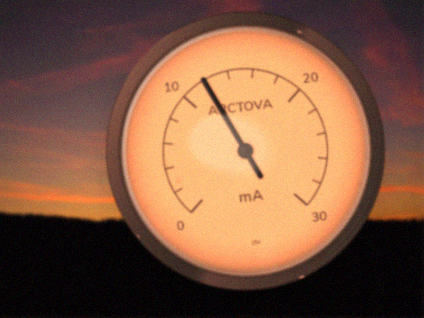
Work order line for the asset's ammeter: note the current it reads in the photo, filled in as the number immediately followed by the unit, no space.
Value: 12mA
